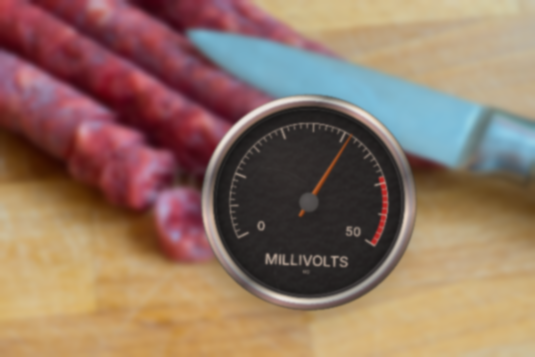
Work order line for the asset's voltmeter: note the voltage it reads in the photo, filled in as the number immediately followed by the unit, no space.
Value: 31mV
